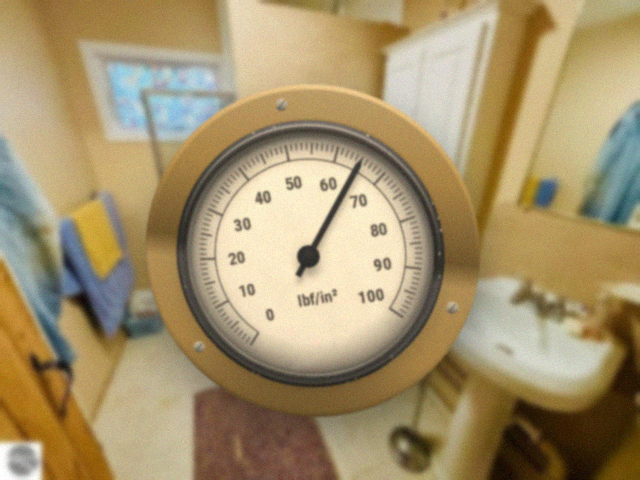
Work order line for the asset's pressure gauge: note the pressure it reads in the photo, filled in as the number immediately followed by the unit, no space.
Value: 65psi
